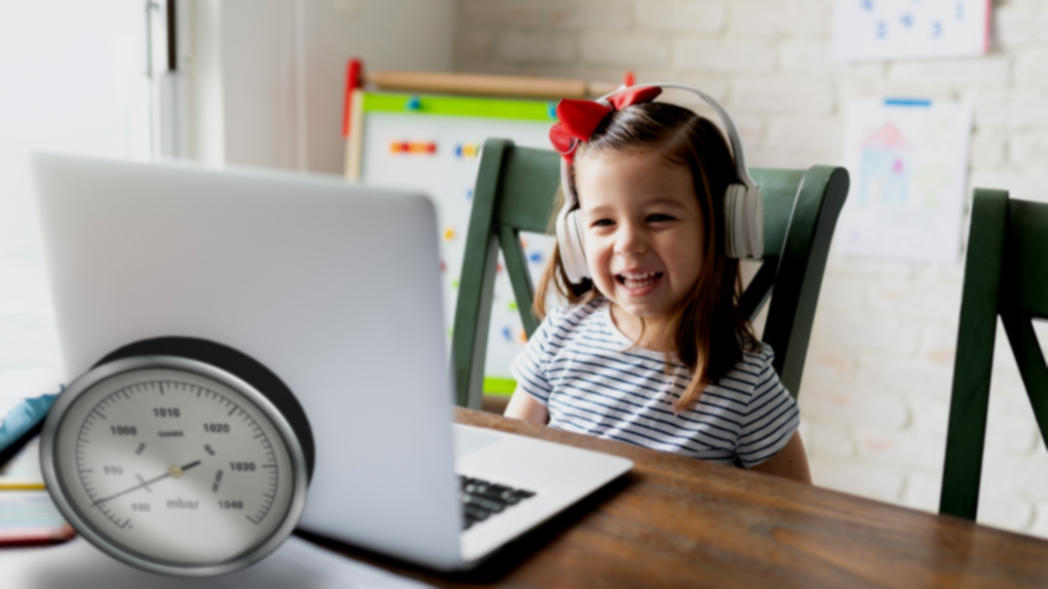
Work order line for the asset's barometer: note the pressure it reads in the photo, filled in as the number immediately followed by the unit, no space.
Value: 985mbar
